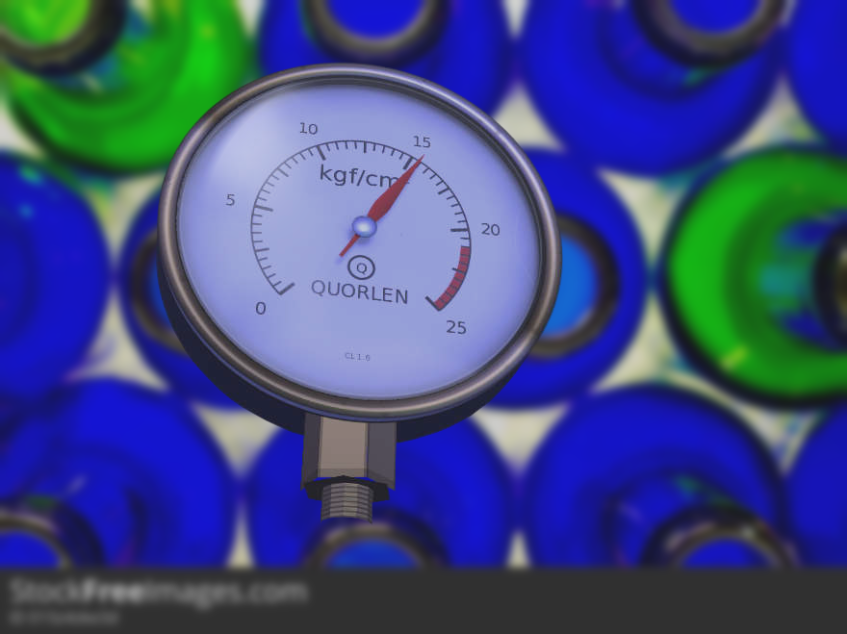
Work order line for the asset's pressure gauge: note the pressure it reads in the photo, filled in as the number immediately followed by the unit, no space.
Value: 15.5kg/cm²
